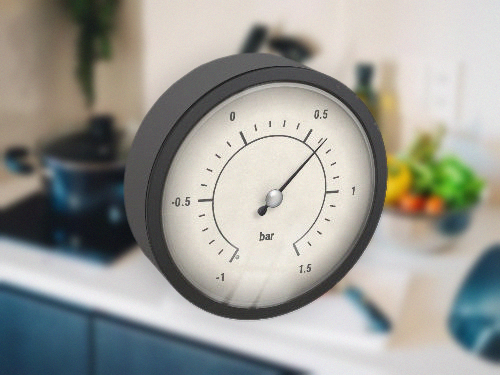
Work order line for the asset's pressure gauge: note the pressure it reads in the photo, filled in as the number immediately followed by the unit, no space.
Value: 0.6bar
